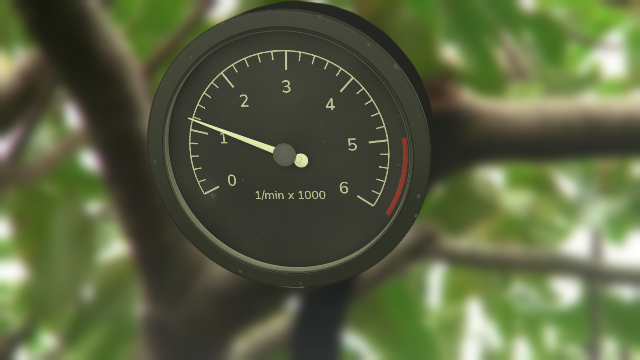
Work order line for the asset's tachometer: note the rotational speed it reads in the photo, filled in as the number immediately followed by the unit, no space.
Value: 1200rpm
